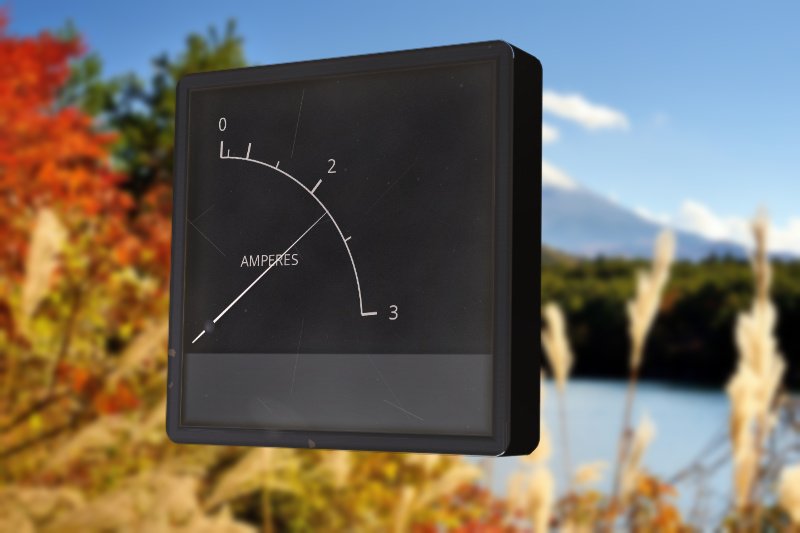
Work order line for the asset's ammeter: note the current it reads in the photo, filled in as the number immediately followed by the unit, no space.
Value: 2.25A
